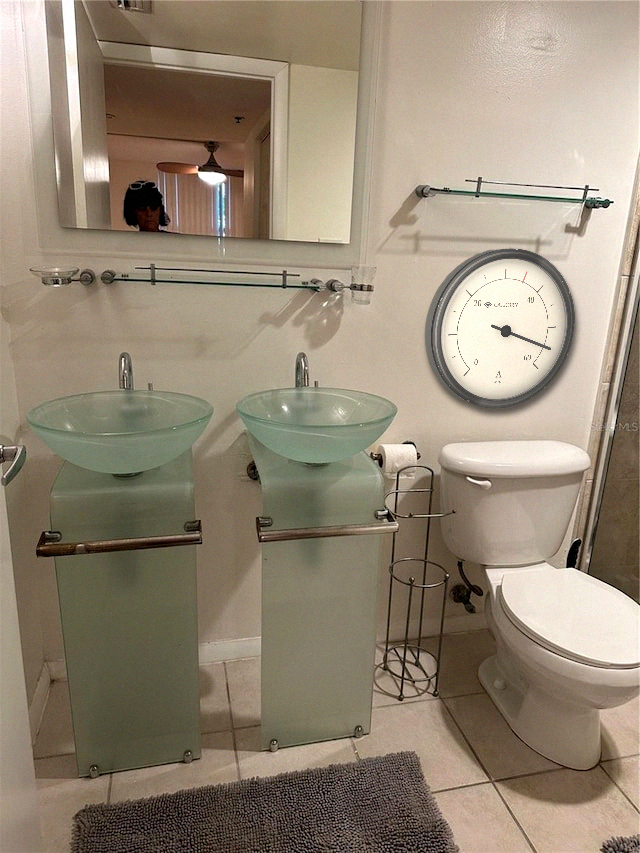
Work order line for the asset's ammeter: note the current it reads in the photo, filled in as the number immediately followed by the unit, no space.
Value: 55A
